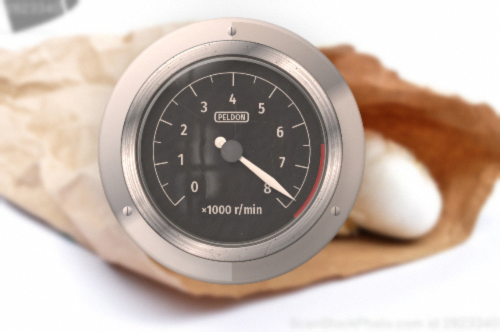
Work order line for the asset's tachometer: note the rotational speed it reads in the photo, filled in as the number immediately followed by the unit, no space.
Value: 7750rpm
